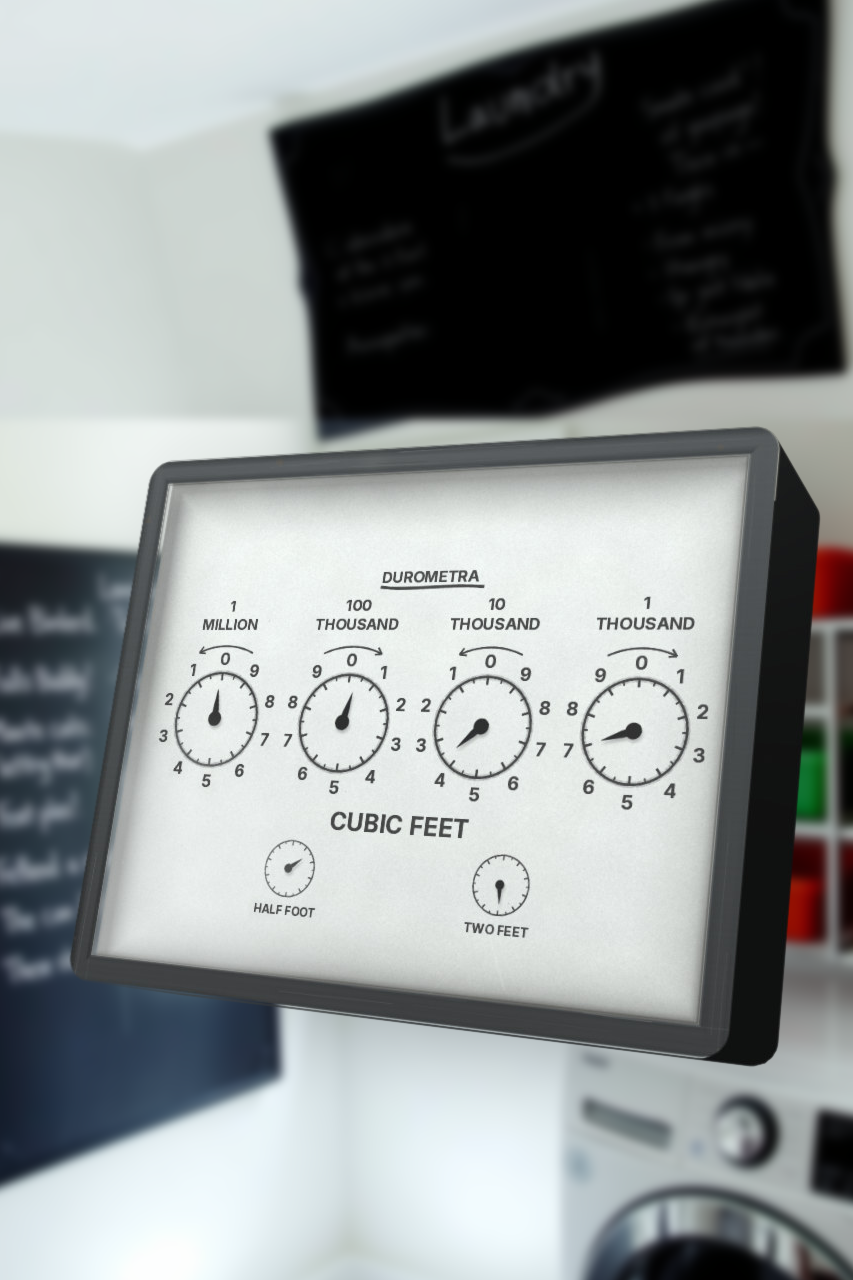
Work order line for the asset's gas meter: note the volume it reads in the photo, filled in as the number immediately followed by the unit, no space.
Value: 3700ft³
